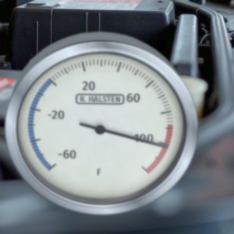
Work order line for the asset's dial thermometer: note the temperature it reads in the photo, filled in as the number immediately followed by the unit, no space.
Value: 100°F
